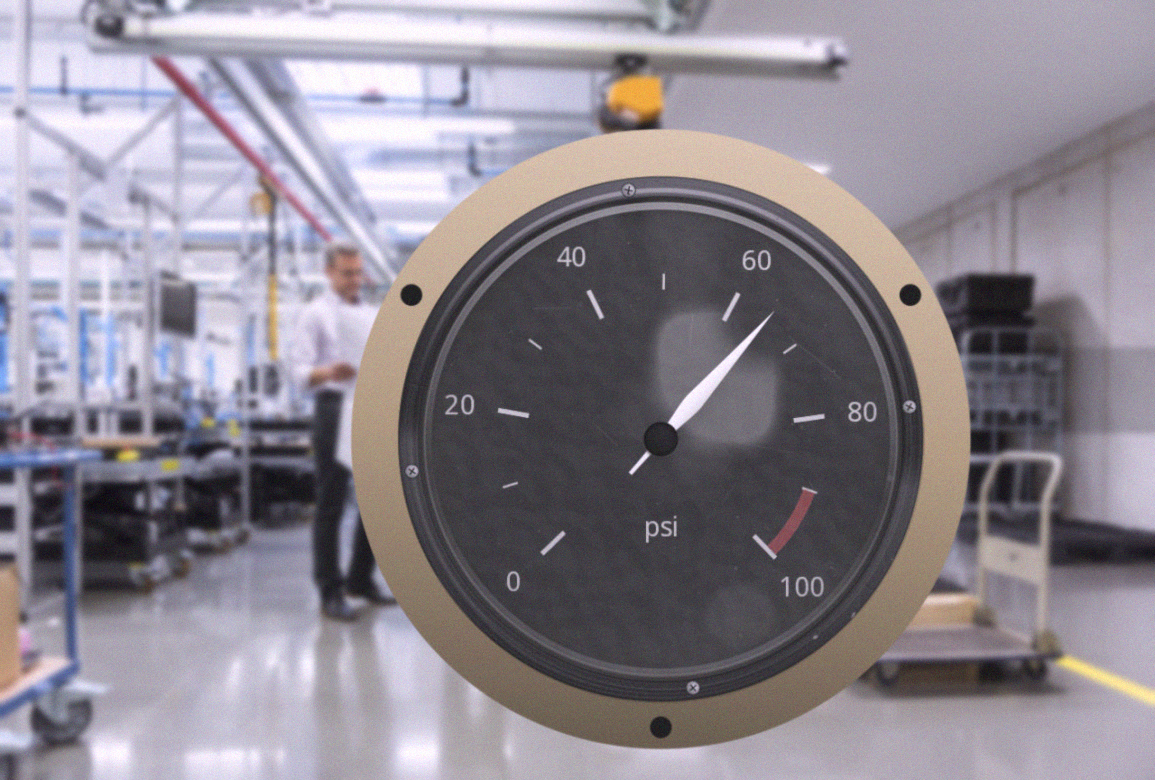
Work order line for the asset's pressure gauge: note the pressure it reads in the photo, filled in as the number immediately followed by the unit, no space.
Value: 65psi
